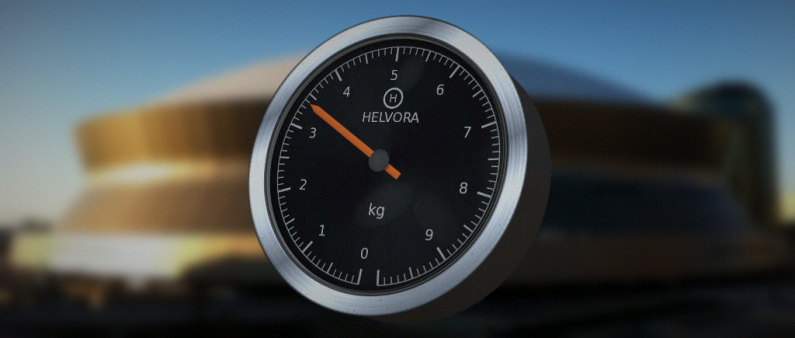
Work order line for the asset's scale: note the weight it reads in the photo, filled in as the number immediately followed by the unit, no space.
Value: 3.4kg
